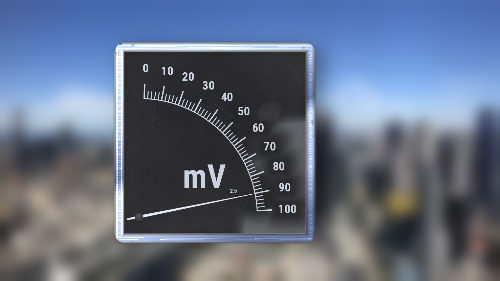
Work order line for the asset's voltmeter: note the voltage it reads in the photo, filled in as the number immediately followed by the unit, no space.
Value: 90mV
